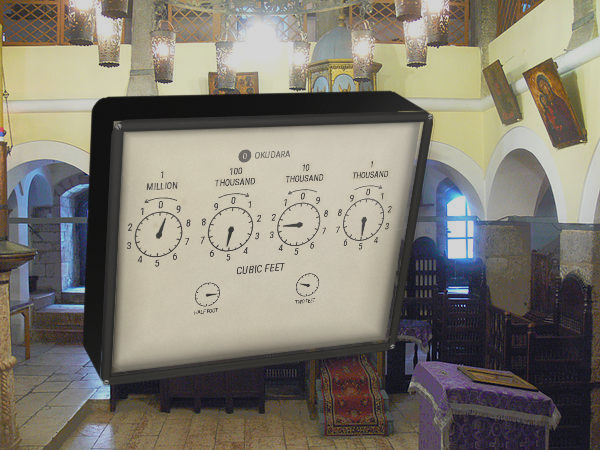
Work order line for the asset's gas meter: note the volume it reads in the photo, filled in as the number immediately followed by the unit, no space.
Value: 952500ft³
